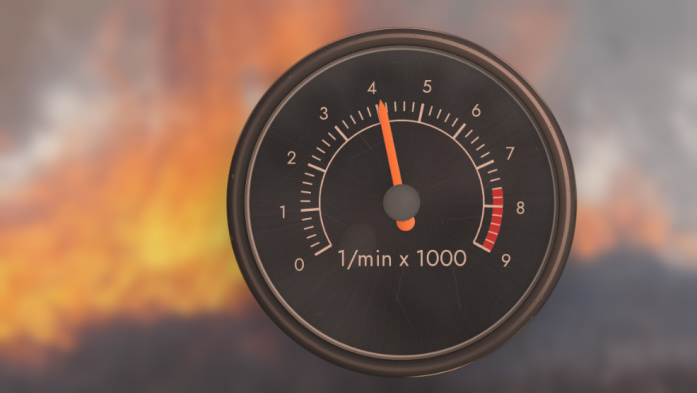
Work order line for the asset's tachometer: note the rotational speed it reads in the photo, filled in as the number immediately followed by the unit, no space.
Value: 4100rpm
